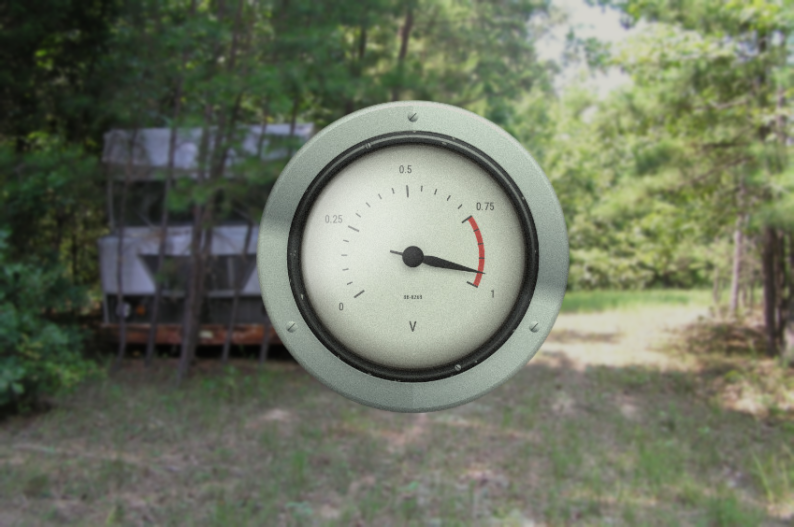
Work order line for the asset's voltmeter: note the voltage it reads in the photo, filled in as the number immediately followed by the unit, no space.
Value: 0.95V
